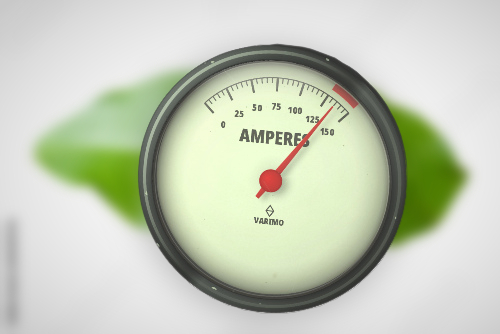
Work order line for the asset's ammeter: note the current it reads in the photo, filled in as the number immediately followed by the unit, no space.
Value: 135A
